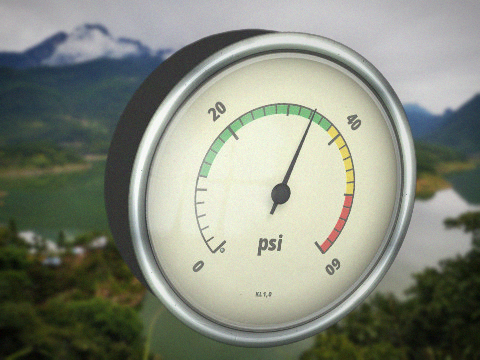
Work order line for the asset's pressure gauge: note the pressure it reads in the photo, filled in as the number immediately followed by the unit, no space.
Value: 34psi
